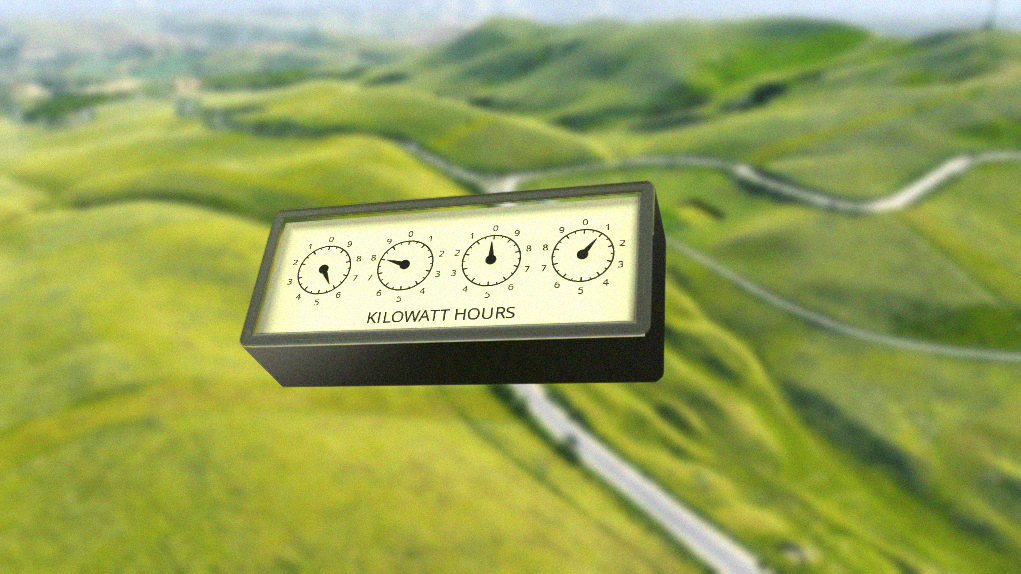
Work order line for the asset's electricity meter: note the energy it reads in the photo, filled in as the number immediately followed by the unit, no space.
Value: 5801kWh
